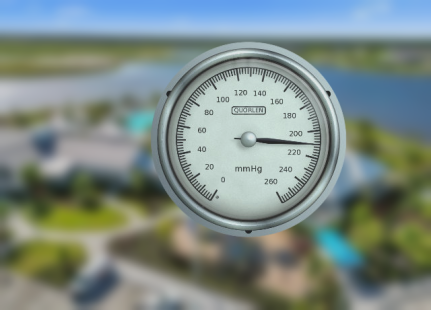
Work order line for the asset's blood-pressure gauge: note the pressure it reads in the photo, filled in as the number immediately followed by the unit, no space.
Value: 210mmHg
